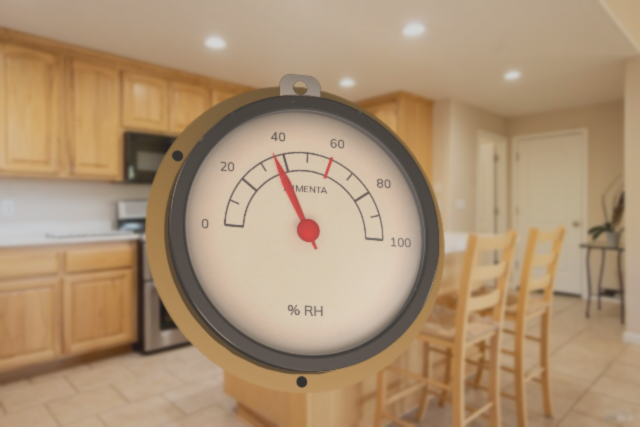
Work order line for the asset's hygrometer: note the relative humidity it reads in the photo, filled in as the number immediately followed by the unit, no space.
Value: 35%
